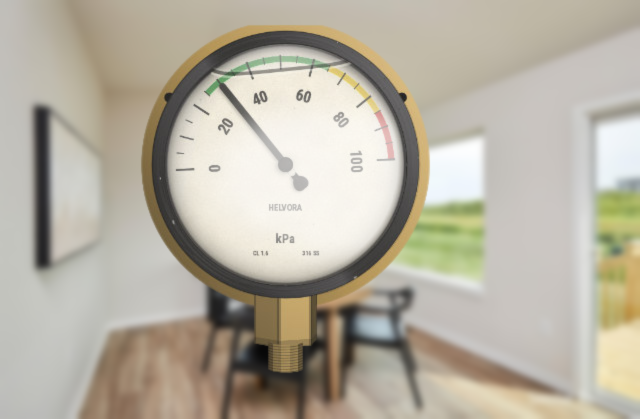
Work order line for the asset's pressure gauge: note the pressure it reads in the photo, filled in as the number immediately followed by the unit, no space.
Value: 30kPa
